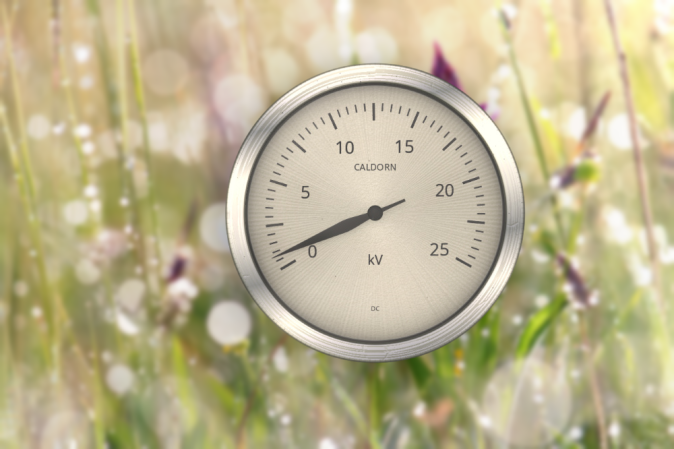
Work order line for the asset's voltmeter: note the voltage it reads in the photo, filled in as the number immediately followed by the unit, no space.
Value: 0.75kV
